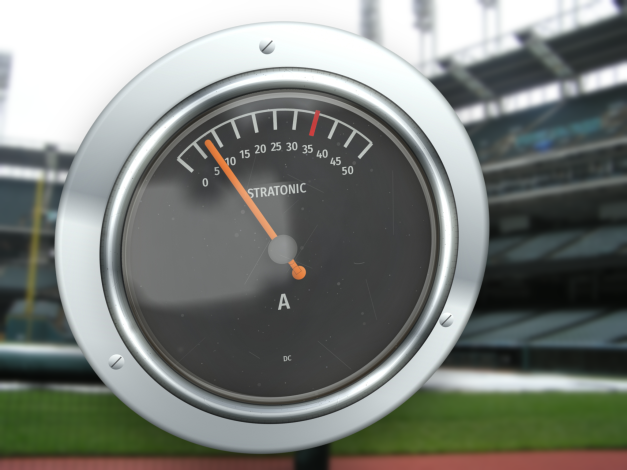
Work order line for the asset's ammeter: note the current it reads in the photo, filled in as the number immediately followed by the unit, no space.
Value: 7.5A
